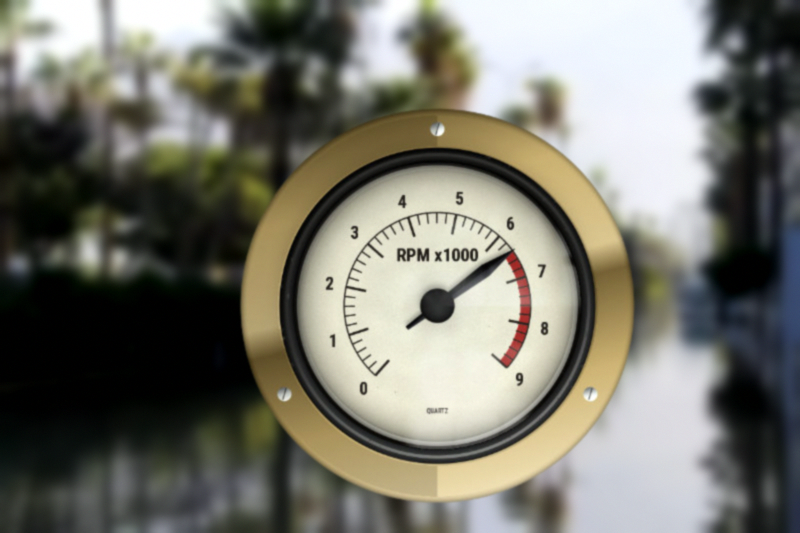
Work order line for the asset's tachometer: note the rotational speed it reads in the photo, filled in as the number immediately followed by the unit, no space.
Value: 6400rpm
